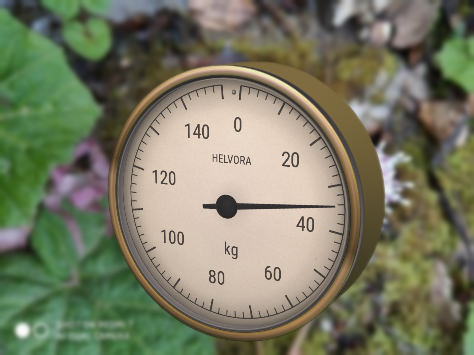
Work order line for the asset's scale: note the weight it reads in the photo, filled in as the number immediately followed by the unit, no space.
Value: 34kg
